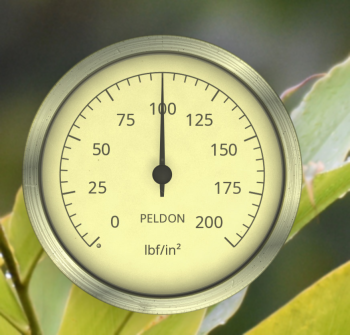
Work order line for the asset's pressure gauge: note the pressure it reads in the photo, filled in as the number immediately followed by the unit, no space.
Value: 100psi
